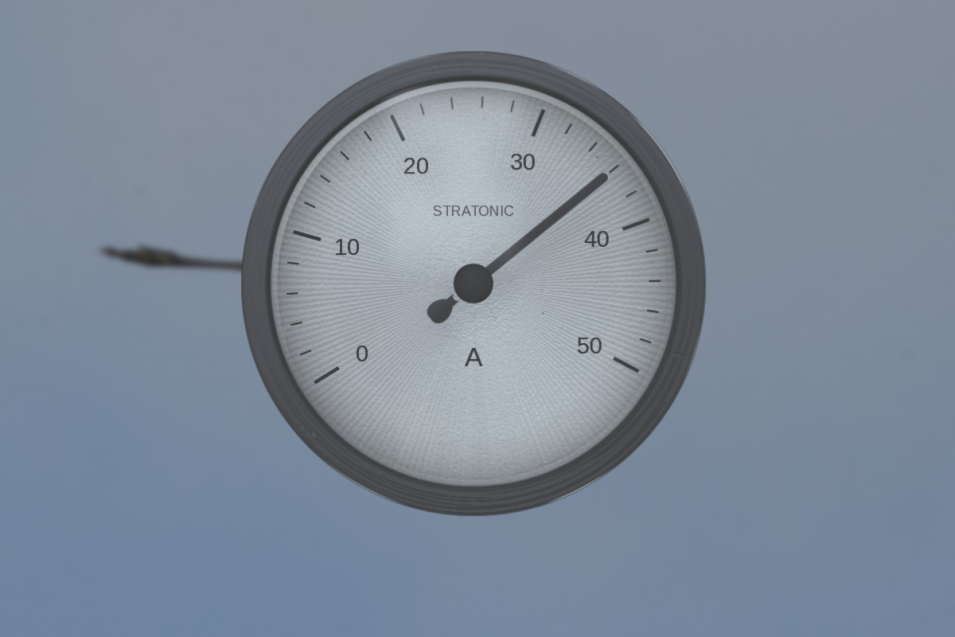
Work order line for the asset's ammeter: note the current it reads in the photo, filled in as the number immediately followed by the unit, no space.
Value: 36A
